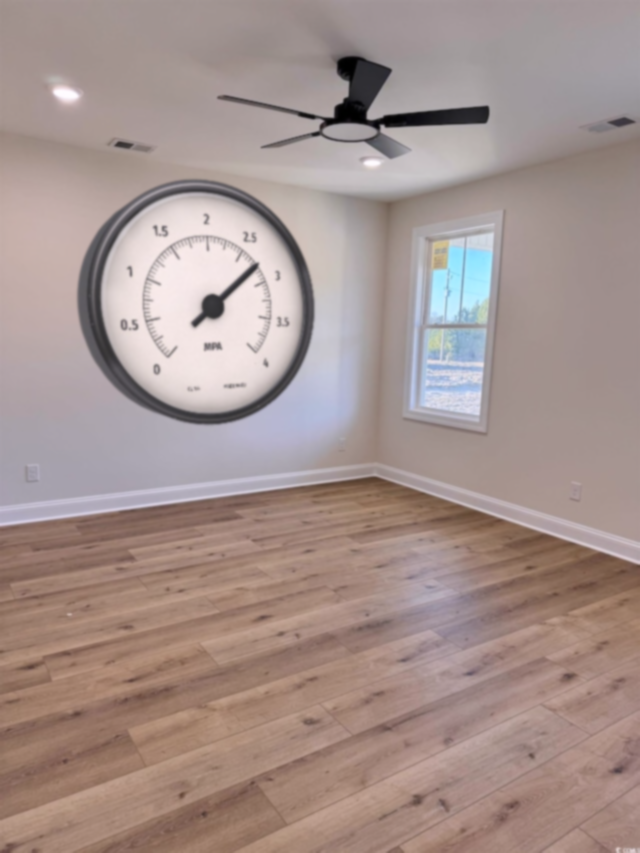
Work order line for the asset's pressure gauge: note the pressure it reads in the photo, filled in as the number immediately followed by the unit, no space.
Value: 2.75MPa
